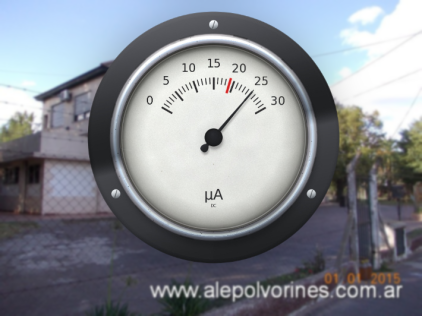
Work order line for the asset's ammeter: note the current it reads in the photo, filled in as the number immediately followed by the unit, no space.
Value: 25µA
